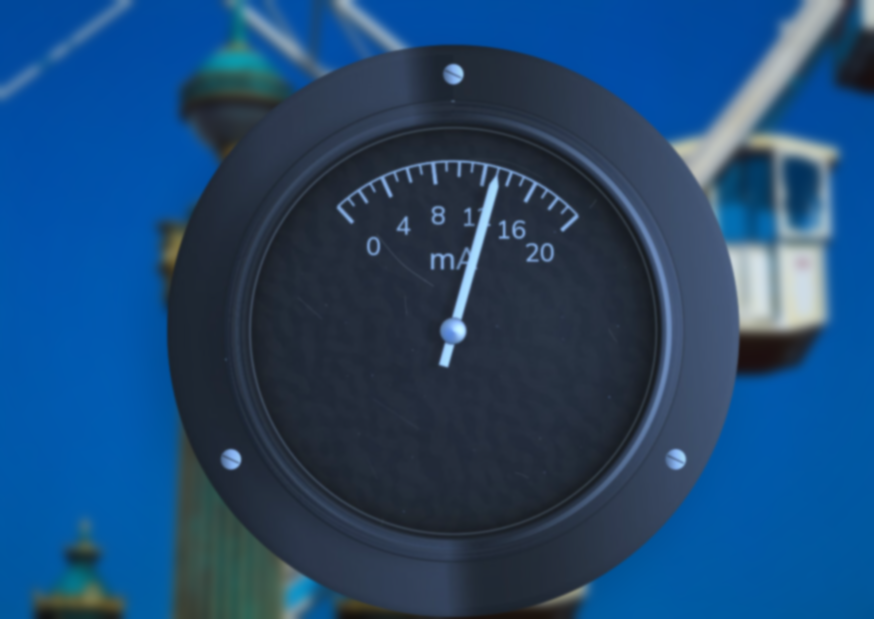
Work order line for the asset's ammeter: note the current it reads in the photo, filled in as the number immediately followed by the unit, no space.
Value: 13mA
